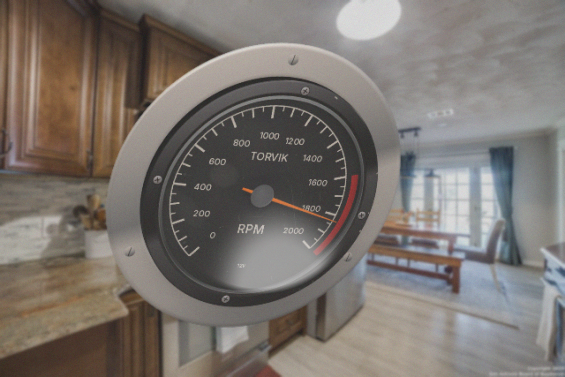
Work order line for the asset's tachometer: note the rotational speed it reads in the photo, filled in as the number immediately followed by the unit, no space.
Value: 1825rpm
